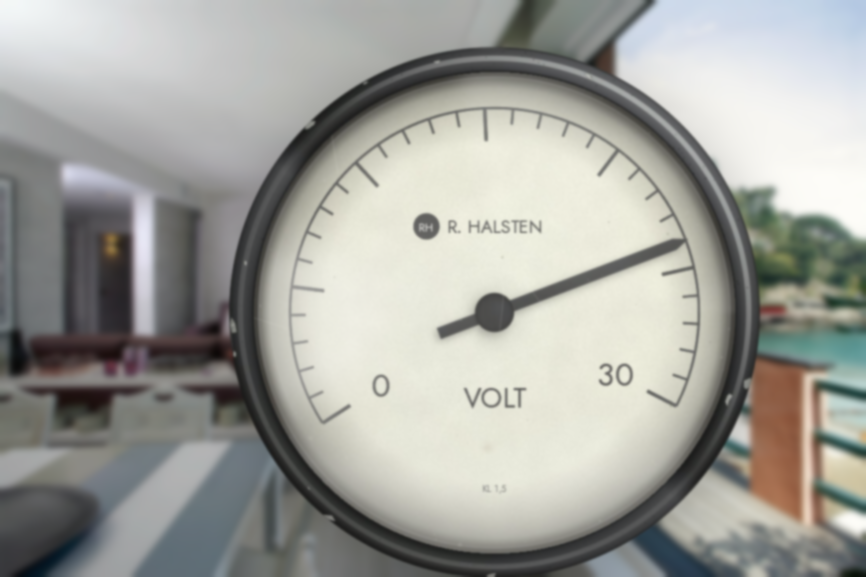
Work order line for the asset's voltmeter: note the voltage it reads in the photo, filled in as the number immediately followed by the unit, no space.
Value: 24V
